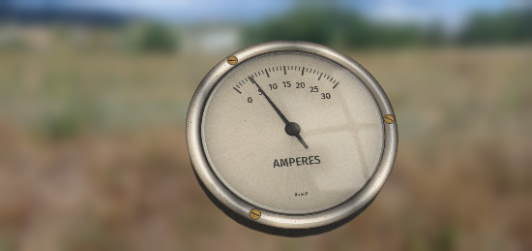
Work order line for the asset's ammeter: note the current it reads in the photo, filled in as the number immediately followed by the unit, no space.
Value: 5A
